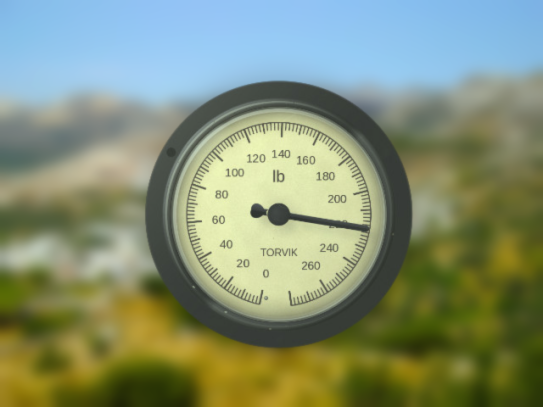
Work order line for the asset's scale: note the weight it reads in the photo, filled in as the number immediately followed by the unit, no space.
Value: 220lb
